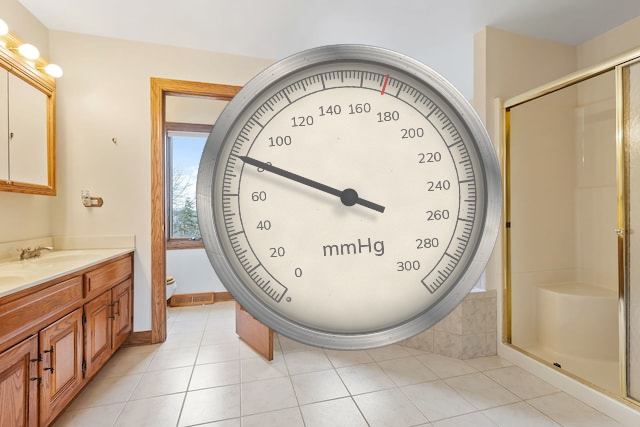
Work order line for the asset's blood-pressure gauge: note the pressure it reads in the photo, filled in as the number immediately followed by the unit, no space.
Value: 80mmHg
